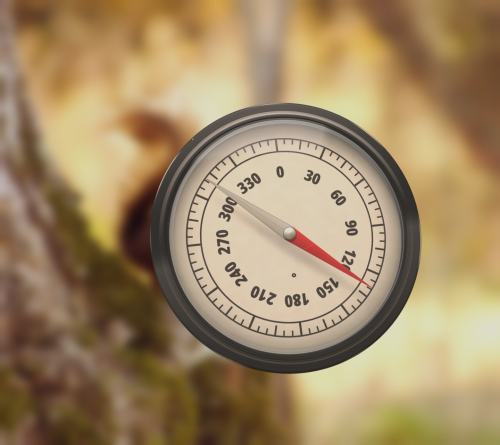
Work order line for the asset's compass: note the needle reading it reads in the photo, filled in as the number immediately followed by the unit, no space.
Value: 130°
